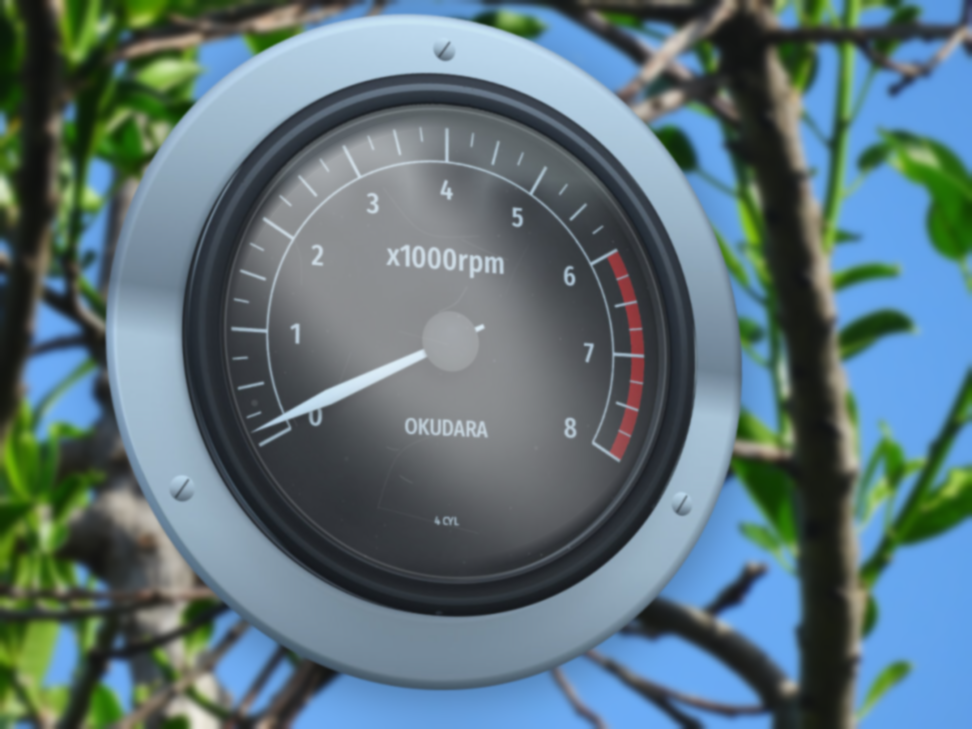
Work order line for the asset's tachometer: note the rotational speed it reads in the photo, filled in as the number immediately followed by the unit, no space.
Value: 125rpm
